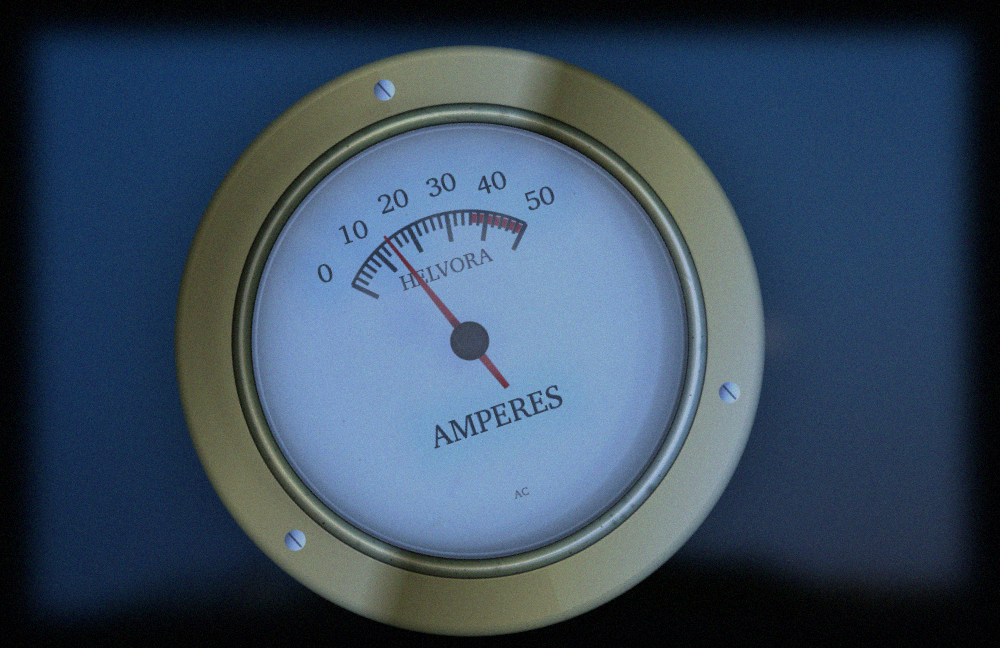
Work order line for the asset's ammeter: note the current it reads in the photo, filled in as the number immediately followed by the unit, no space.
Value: 14A
